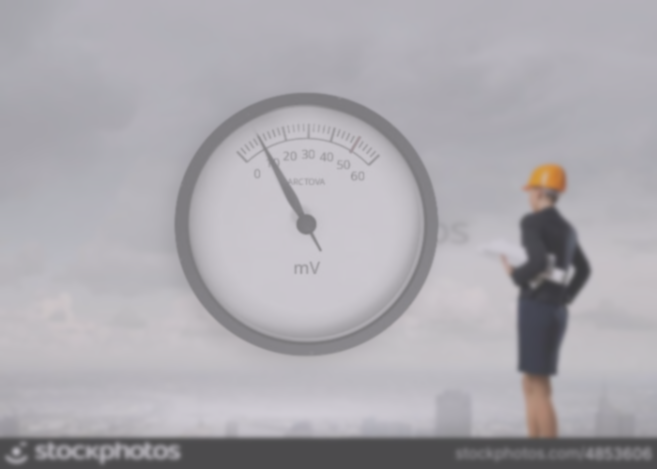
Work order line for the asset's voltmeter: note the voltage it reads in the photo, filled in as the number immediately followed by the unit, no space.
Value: 10mV
